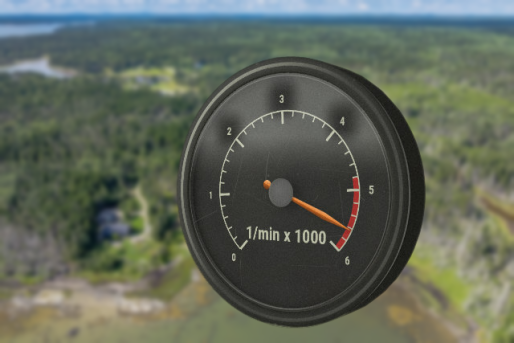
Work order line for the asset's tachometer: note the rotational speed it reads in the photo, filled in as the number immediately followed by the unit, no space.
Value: 5600rpm
